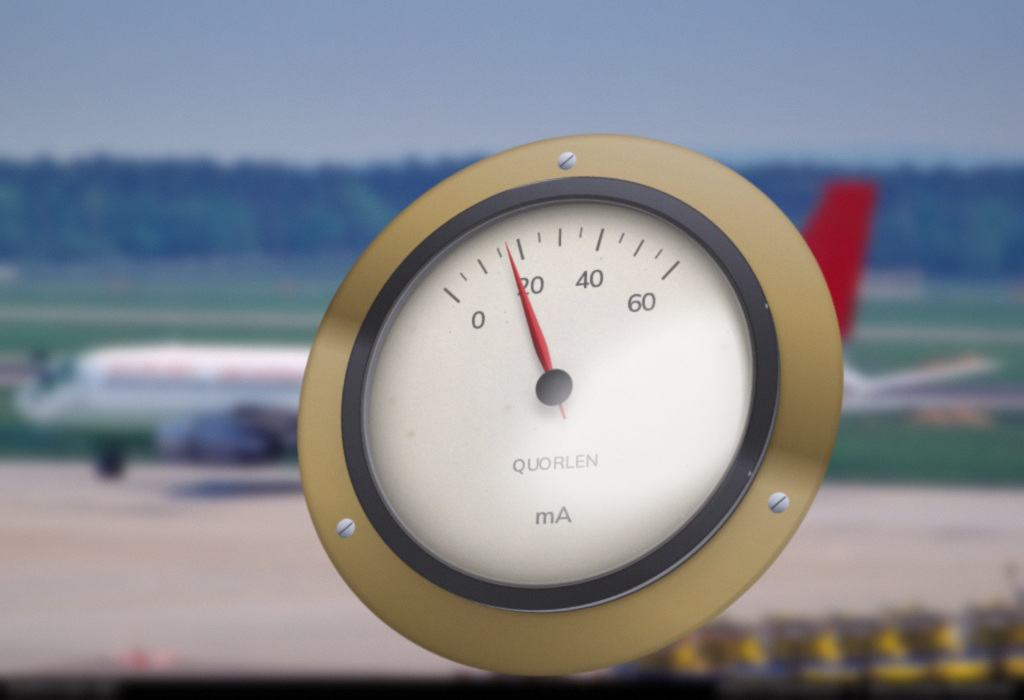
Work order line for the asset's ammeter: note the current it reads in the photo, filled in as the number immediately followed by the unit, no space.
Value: 17.5mA
